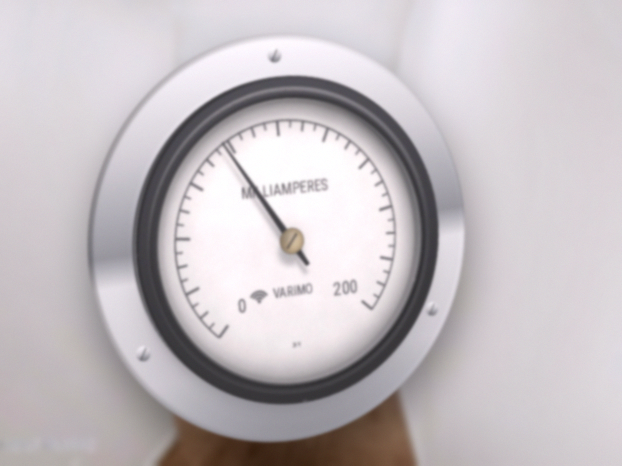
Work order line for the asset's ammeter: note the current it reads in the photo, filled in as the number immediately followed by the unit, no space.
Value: 77.5mA
